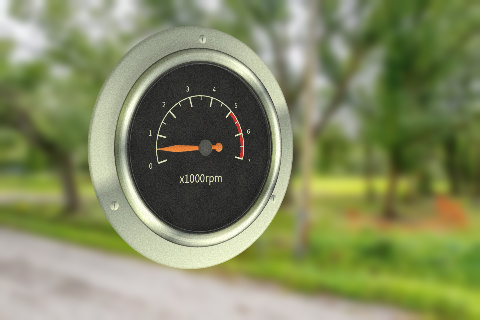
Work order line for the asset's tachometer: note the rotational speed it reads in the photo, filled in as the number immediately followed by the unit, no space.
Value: 500rpm
